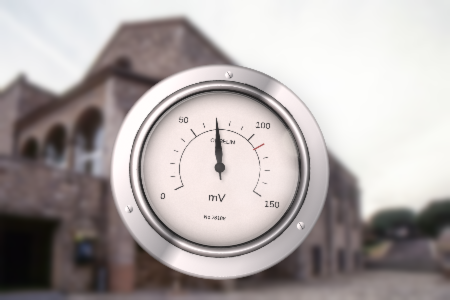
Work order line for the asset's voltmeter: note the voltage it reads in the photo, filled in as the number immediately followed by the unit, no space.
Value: 70mV
